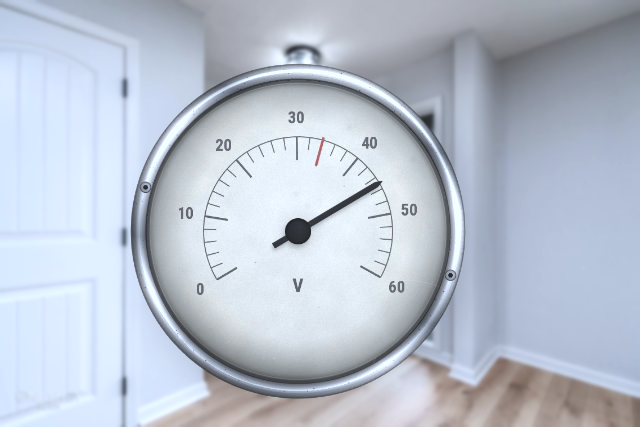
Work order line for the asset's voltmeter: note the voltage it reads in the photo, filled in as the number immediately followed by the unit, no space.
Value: 45V
